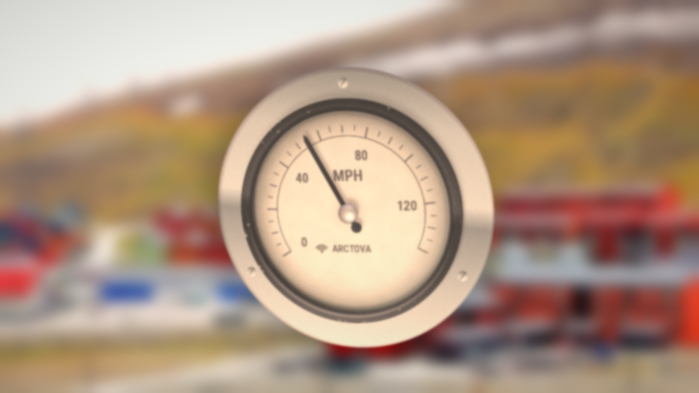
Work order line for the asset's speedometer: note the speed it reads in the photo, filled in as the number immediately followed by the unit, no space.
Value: 55mph
